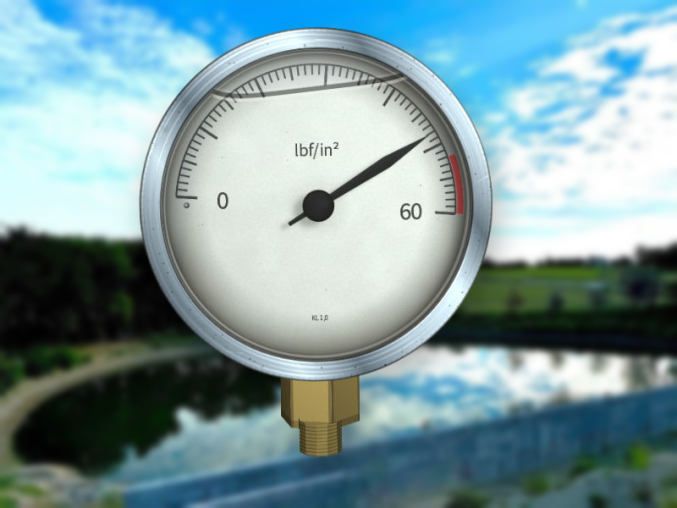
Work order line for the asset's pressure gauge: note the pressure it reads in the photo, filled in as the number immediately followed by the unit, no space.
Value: 48psi
